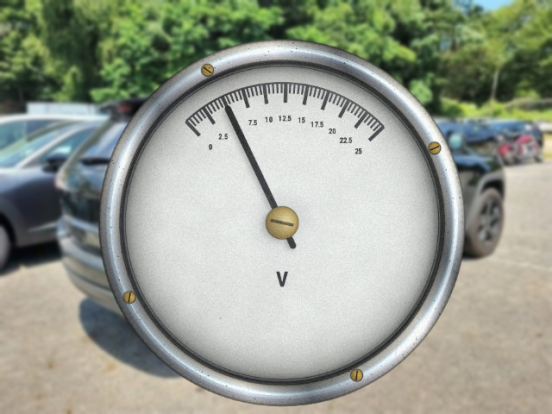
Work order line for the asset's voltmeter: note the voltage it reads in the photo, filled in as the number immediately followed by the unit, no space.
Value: 5V
